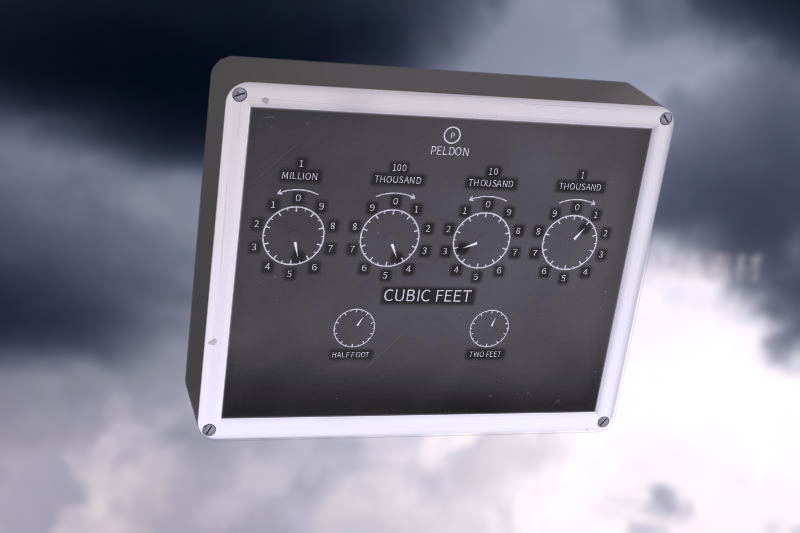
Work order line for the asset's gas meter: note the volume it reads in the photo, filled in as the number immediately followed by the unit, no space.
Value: 543100ft³
